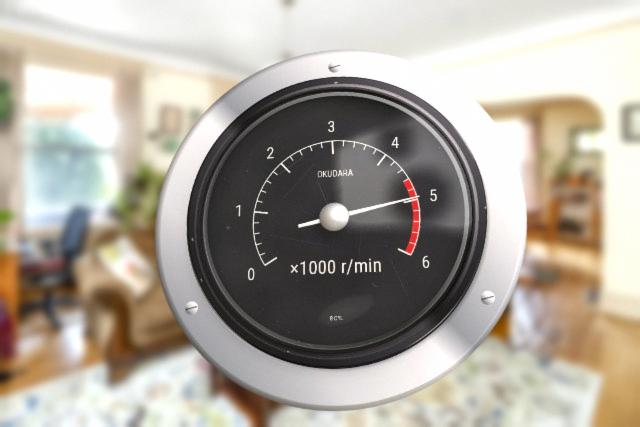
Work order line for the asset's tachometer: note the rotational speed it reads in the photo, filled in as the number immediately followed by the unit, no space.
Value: 5000rpm
